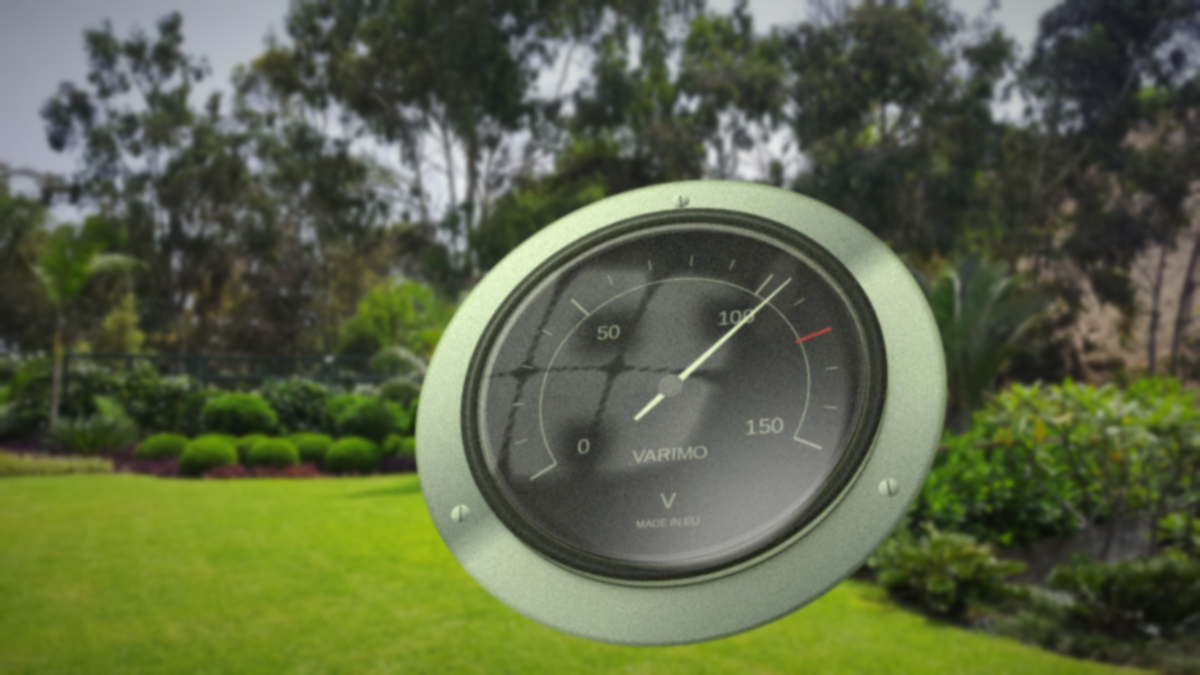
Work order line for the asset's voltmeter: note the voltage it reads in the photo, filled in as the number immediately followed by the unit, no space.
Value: 105V
